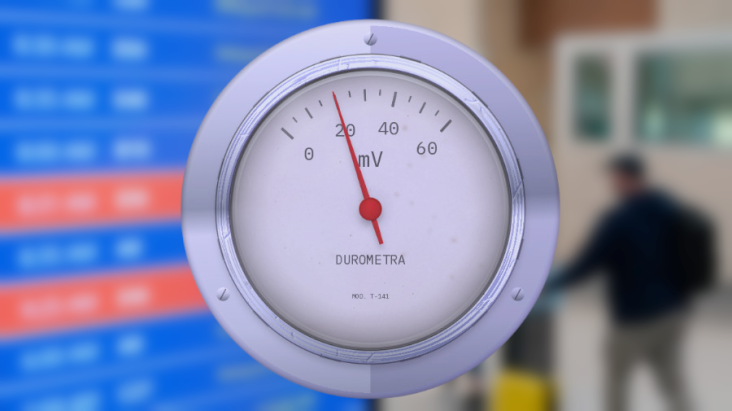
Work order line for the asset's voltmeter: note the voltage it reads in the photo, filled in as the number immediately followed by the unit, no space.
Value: 20mV
